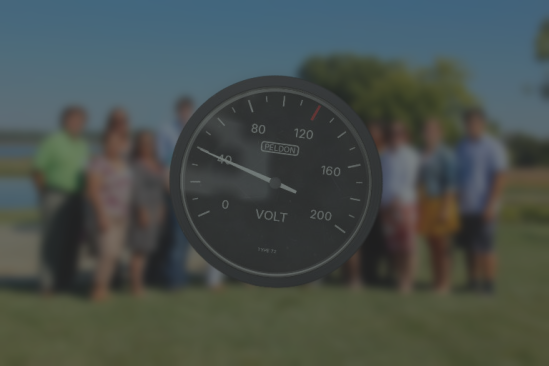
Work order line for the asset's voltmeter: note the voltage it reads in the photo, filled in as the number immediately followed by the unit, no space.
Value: 40V
